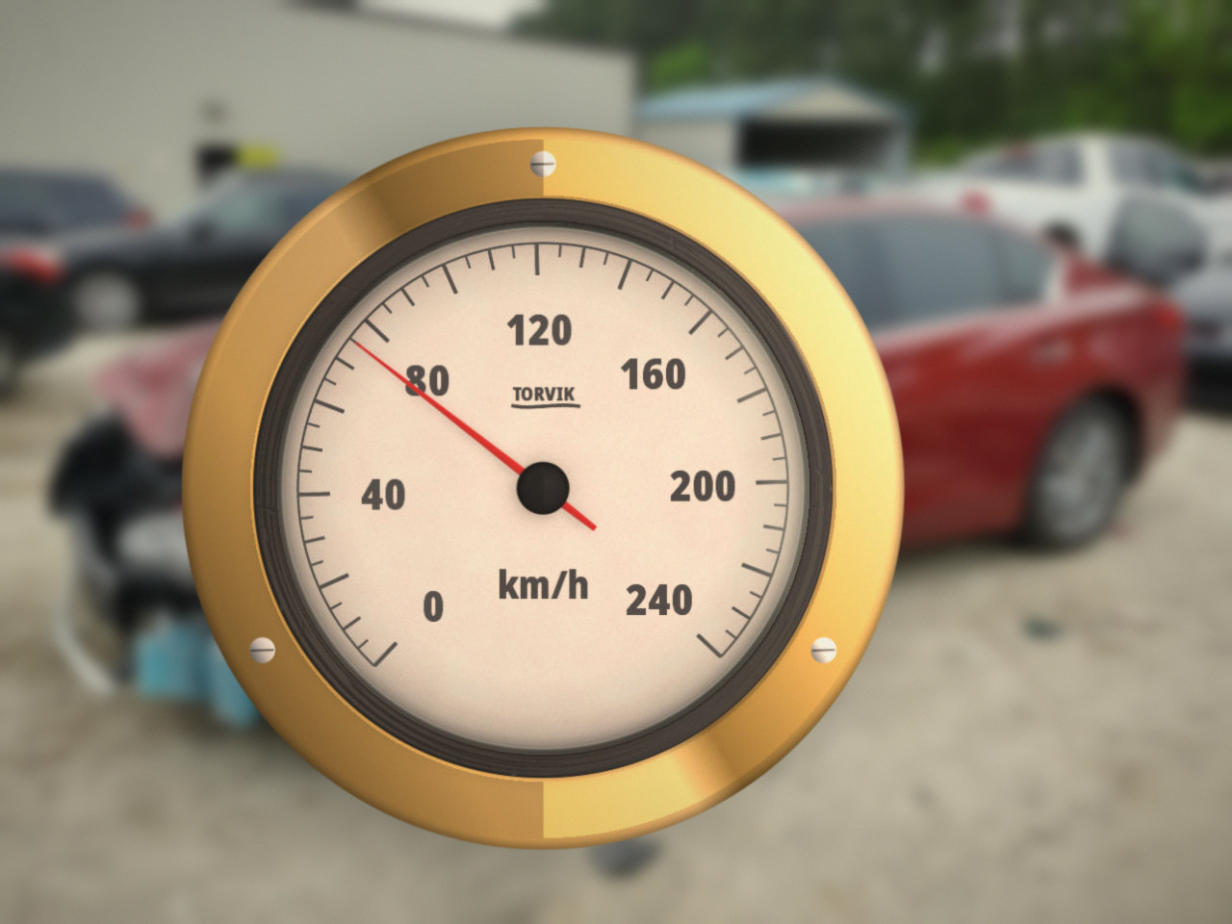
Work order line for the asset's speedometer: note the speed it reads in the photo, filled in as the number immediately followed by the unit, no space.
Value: 75km/h
